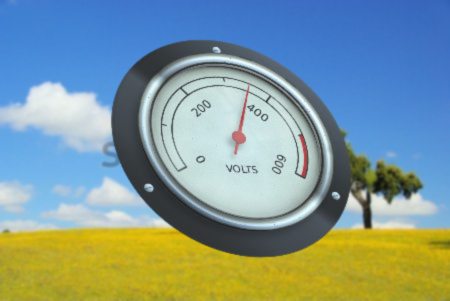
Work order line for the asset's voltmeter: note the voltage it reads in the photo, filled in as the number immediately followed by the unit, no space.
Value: 350V
